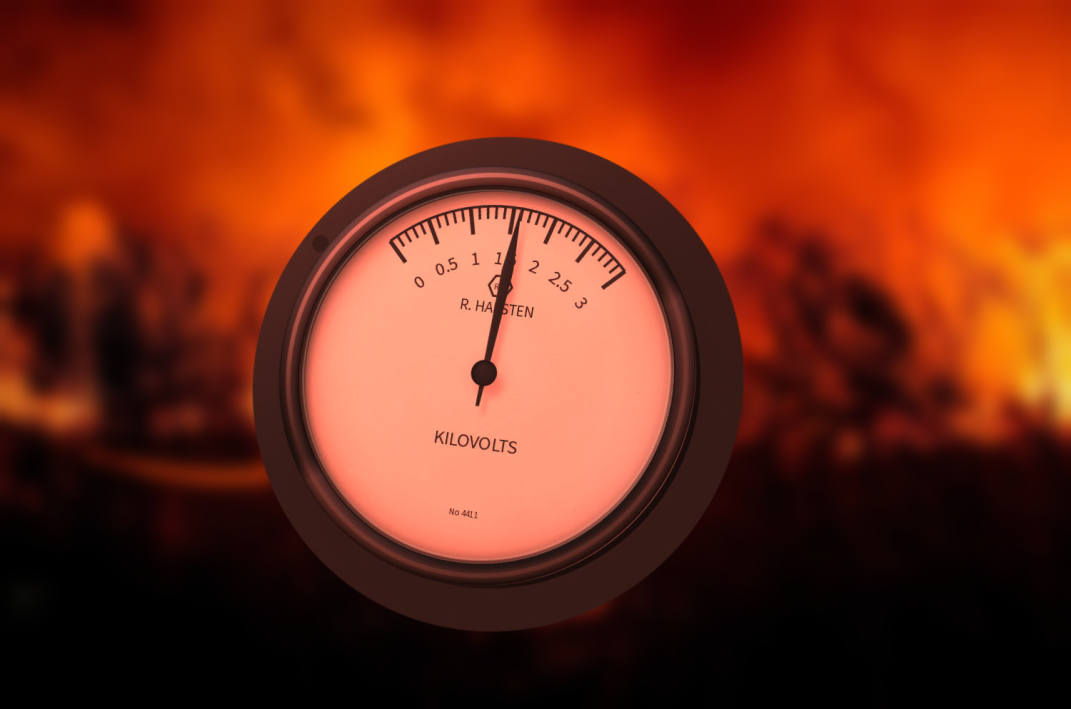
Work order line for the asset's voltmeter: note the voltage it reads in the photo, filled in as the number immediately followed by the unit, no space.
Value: 1.6kV
